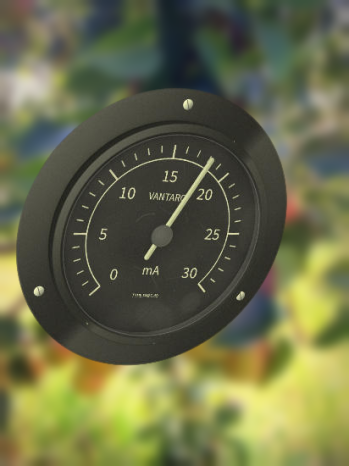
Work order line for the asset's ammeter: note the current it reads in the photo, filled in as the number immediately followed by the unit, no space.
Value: 18mA
